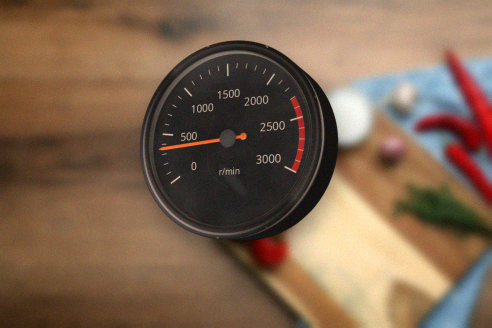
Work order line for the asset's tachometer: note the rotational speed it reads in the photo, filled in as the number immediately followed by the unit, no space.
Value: 350rpm
